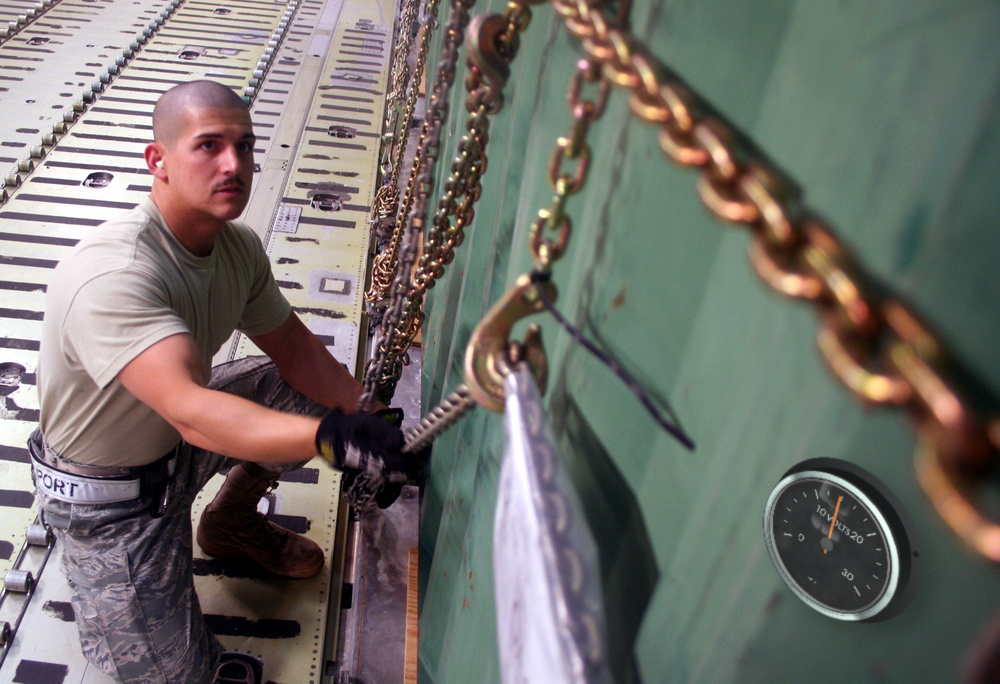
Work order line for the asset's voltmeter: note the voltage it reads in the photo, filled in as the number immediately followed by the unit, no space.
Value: 14V
